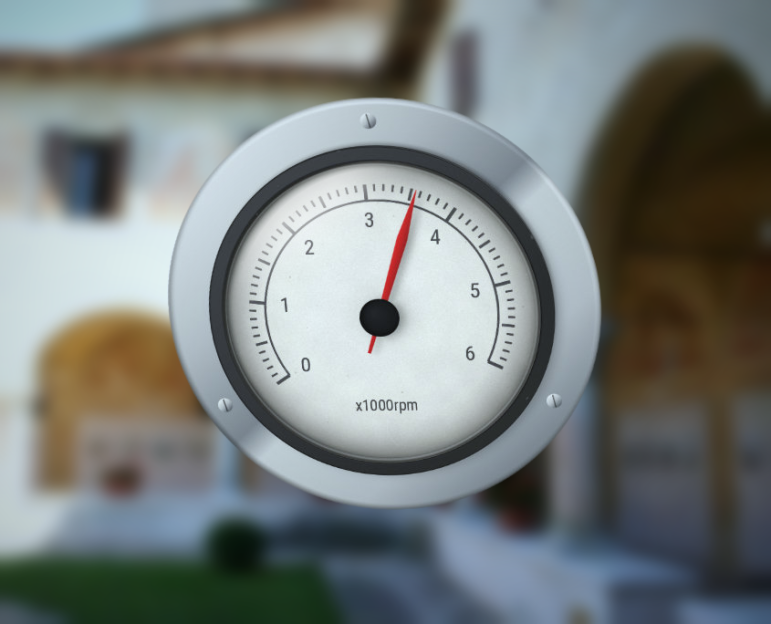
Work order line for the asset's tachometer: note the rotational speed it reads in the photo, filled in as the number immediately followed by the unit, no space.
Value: 3550rpm
